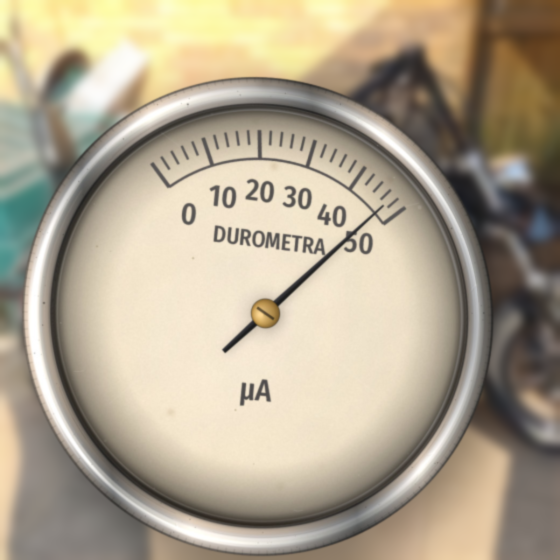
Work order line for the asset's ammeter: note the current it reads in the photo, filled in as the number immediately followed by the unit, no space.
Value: 47µA
